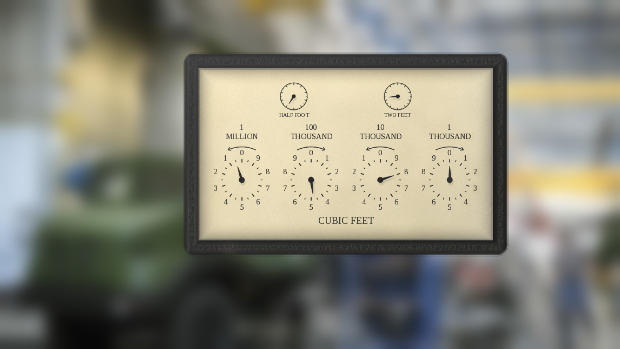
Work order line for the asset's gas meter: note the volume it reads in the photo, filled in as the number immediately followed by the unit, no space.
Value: 48000ft³
